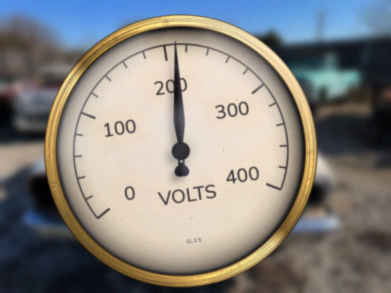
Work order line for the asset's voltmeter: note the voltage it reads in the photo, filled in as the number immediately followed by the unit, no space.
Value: 210V
